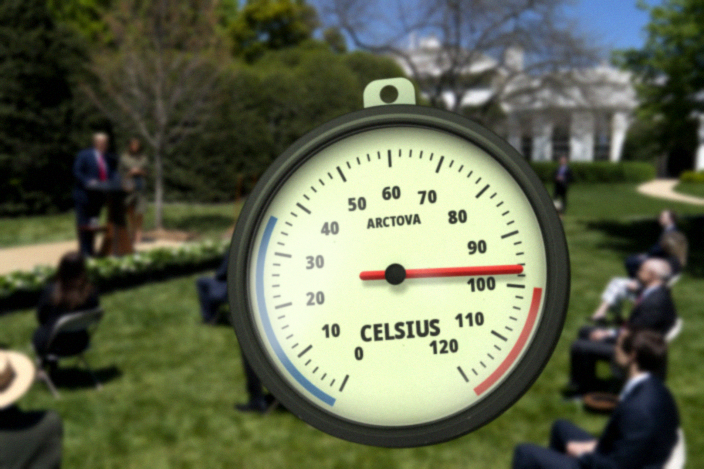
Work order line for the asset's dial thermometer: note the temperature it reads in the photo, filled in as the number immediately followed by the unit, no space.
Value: 97°C
